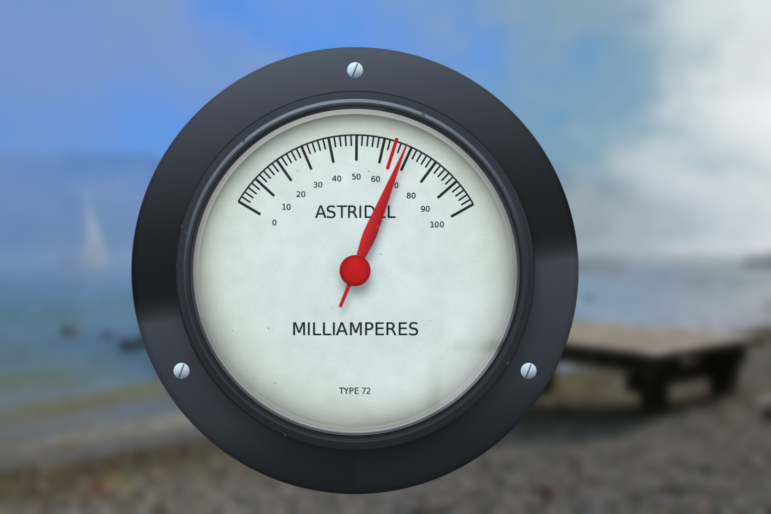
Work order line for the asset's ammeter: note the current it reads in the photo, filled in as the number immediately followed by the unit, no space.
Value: 68mA
